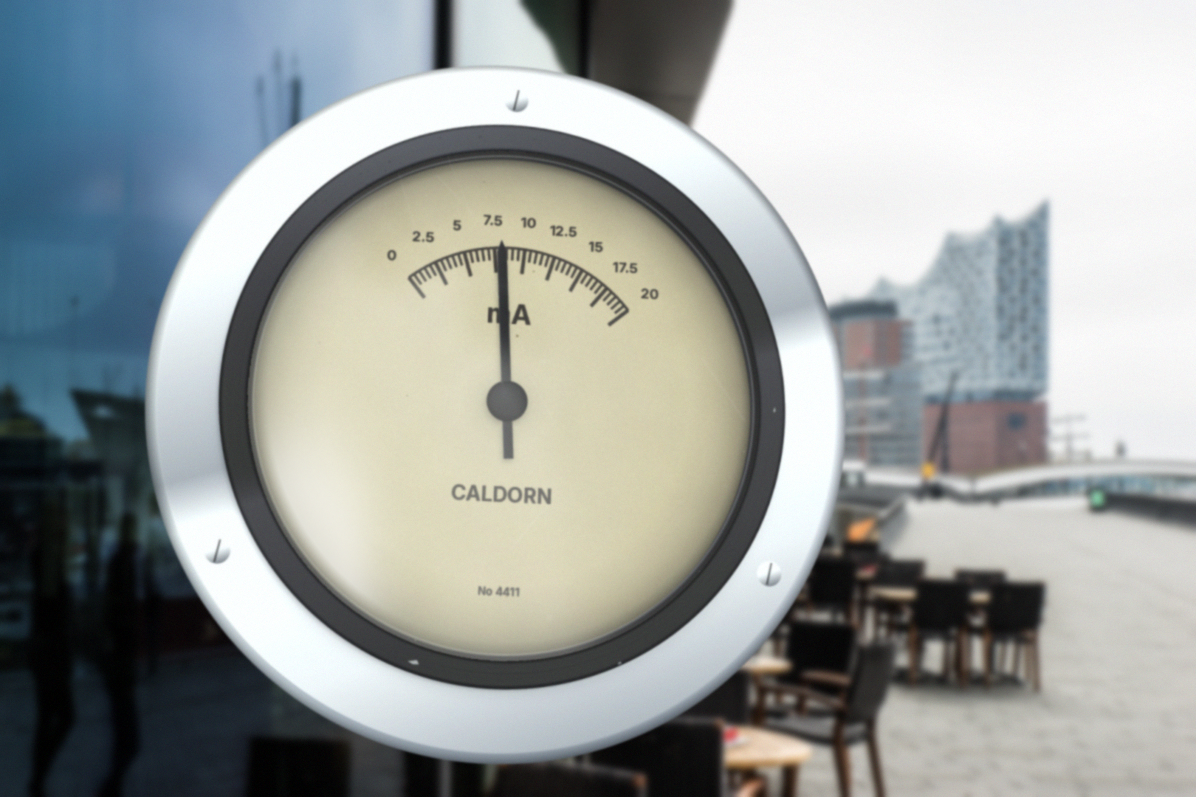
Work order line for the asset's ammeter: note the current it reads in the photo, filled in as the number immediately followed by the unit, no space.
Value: 8mA
